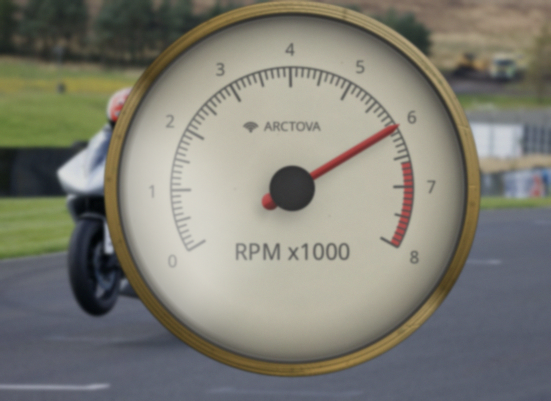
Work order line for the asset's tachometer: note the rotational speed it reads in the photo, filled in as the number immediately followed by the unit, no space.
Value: 6000rpm
